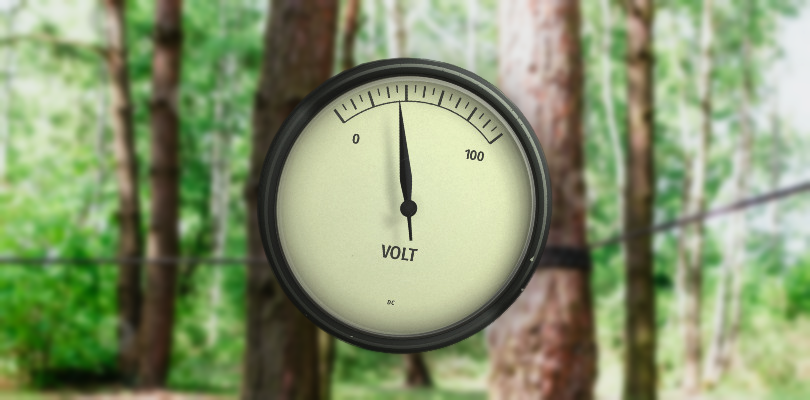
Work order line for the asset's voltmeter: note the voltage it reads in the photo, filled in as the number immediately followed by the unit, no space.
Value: 35V
